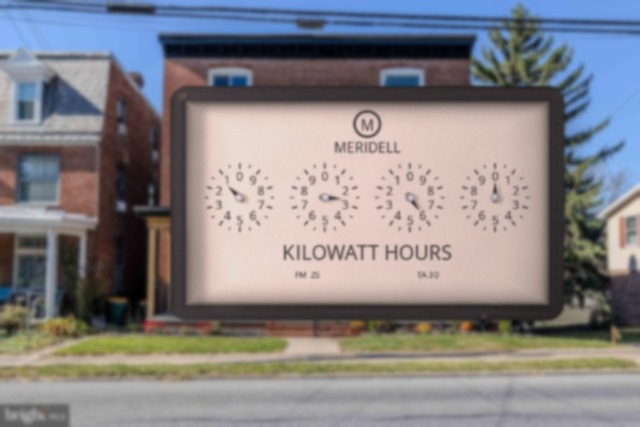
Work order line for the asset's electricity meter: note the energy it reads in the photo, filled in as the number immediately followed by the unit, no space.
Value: 1260kWh
